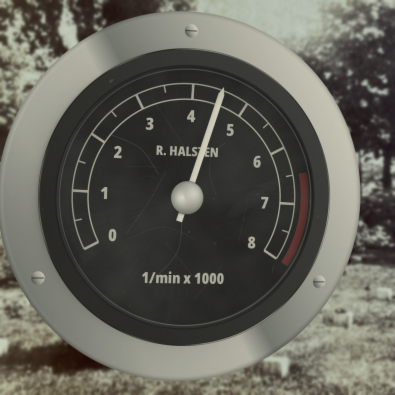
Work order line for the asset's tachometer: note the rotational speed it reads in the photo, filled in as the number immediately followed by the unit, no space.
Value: 4500rpm
